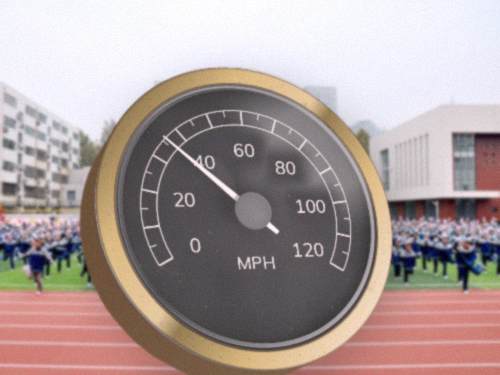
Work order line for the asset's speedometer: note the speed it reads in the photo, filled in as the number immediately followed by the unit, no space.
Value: 35mph
